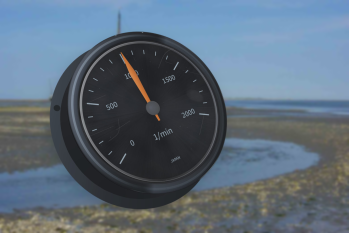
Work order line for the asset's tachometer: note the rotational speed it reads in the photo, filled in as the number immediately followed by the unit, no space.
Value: 1000rpm
